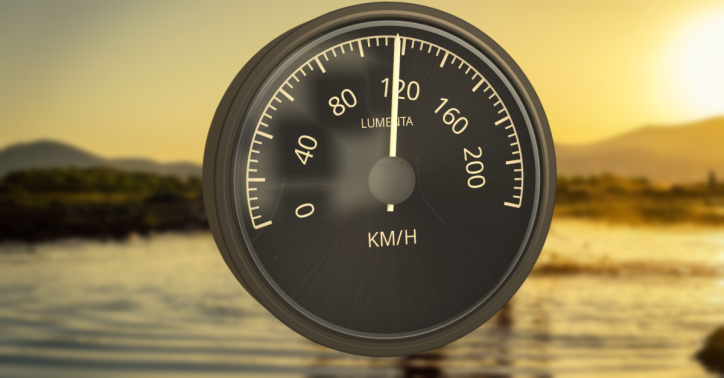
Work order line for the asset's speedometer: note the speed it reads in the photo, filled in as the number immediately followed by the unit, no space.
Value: 116km/h
